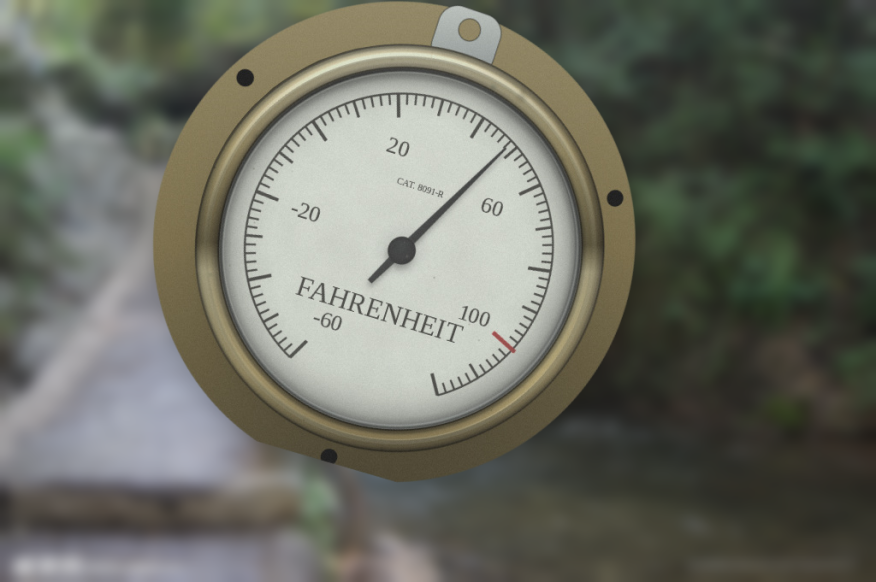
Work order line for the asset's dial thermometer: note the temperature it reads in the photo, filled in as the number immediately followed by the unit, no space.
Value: 48°F
